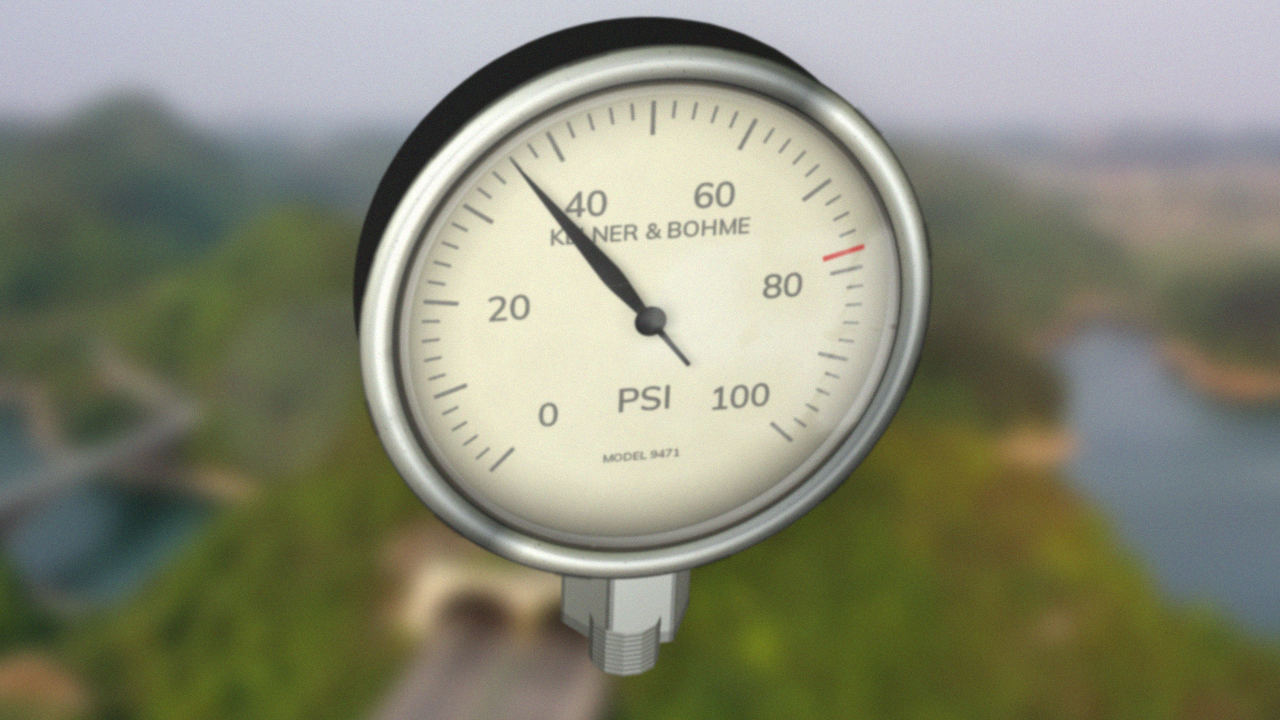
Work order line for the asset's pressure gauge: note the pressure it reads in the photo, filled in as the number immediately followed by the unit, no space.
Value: 36psi
